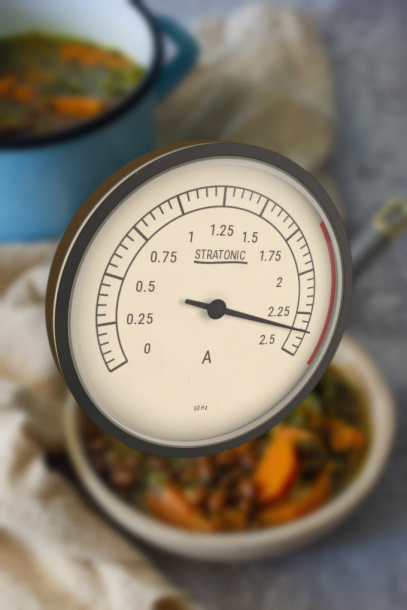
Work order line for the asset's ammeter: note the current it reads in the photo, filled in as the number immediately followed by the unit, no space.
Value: 2.35A
